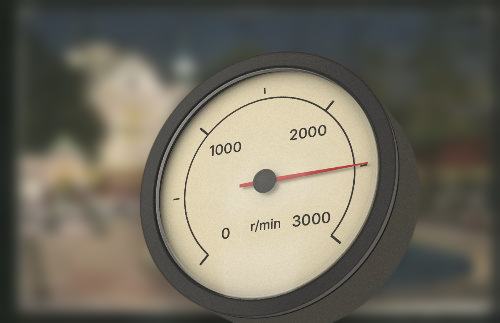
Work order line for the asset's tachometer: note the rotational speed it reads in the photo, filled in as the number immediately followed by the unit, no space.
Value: 2500rpm
